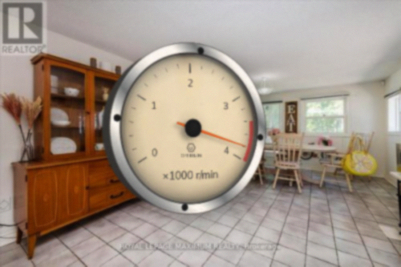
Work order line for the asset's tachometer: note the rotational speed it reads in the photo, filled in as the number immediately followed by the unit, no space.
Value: 3800rpm
